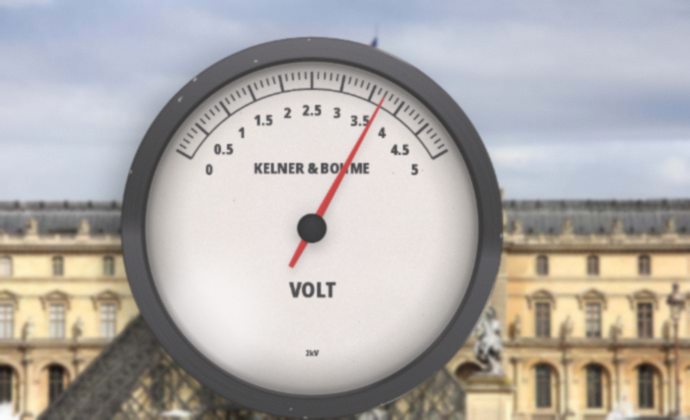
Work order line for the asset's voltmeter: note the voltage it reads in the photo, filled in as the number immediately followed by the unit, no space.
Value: 3.7V
